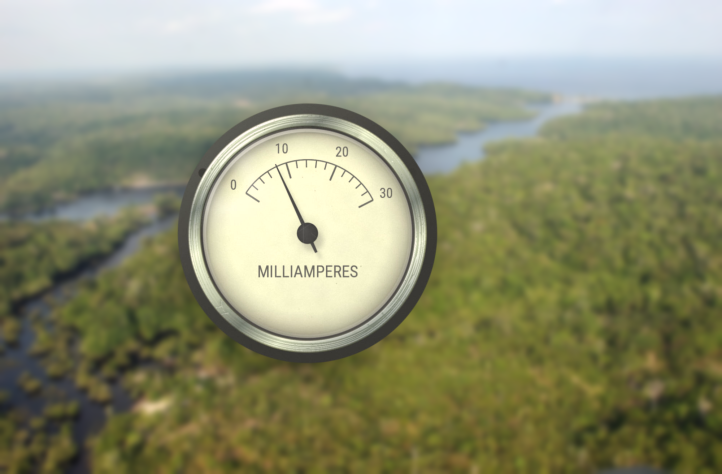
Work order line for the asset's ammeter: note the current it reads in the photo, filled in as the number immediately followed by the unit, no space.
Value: 8mA
